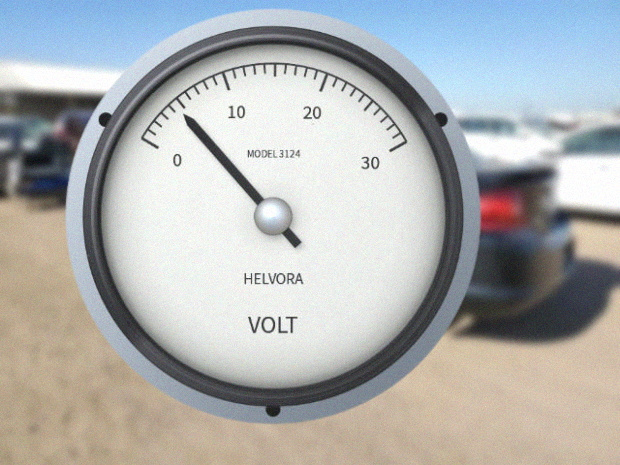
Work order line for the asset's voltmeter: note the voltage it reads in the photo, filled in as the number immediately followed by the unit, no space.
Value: 4.5V
